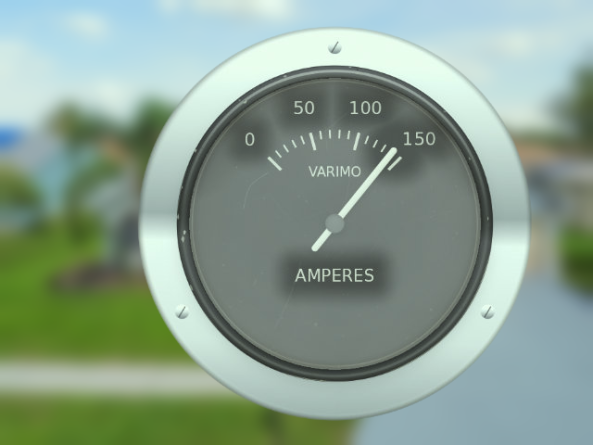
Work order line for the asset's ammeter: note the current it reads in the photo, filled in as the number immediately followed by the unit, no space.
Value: 140A
